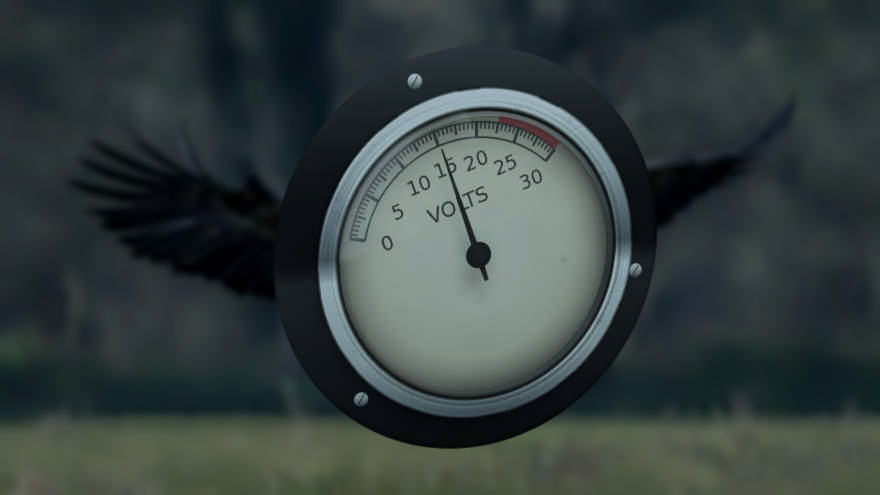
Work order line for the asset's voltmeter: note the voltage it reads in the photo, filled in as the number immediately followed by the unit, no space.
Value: 15V
